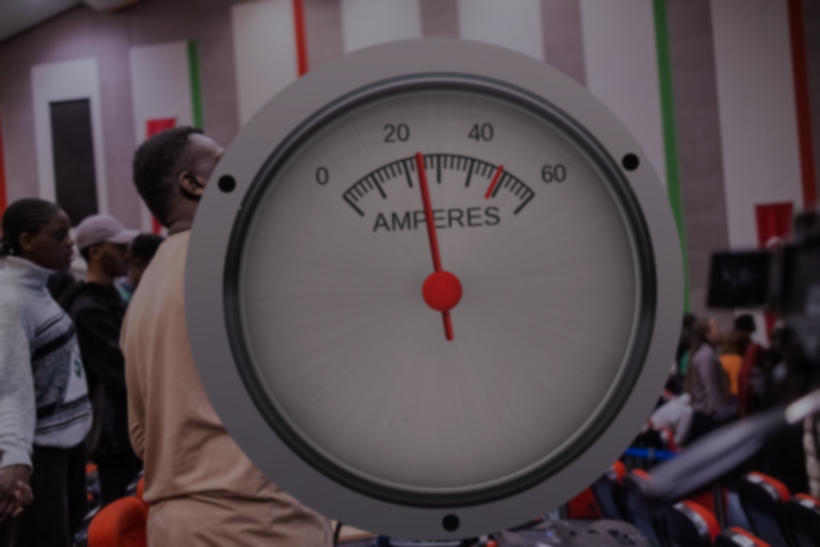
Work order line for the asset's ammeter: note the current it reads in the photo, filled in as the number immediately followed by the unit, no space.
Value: 24A
